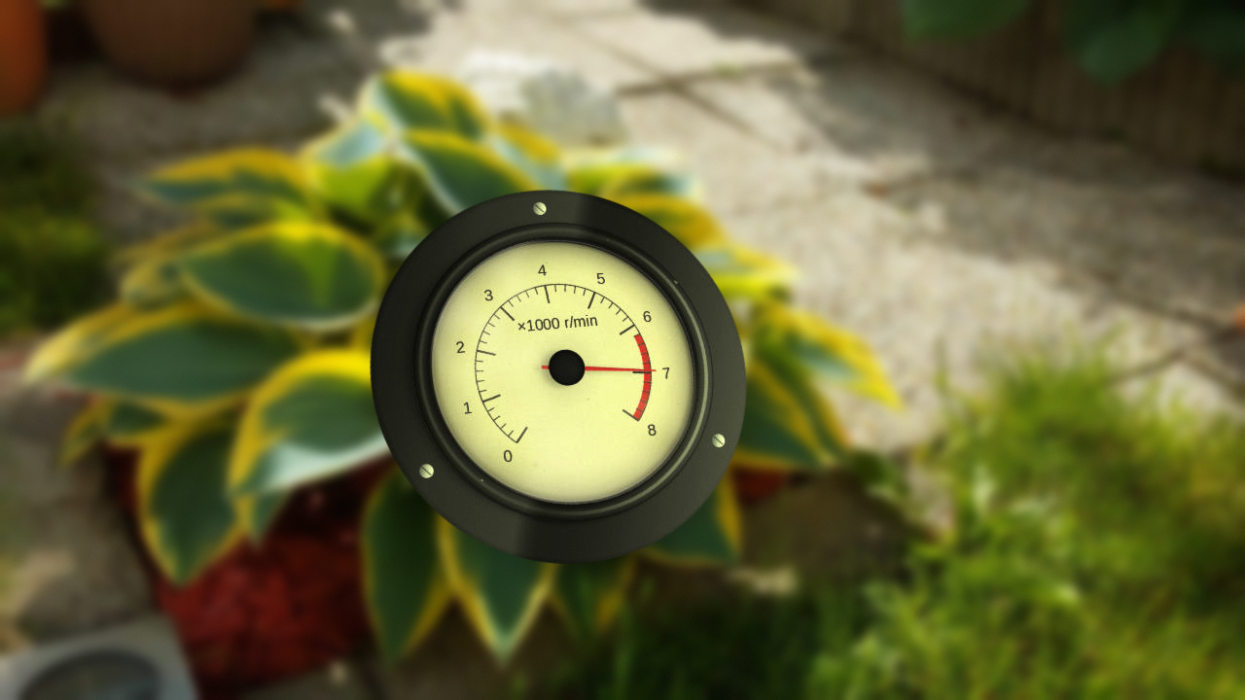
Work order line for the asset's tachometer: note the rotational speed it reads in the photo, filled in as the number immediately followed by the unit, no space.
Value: 7000rpm
